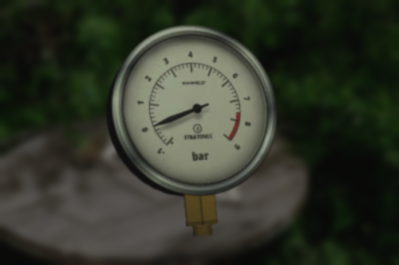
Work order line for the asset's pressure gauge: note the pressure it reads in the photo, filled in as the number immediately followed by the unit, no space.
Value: 0bar
